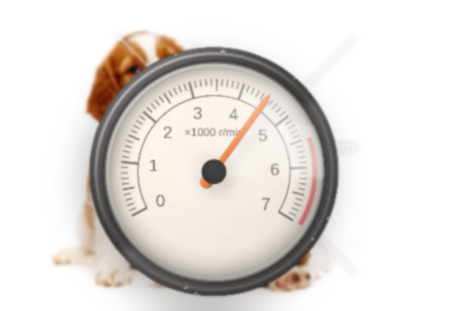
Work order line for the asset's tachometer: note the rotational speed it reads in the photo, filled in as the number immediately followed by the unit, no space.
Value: 4500rpm
